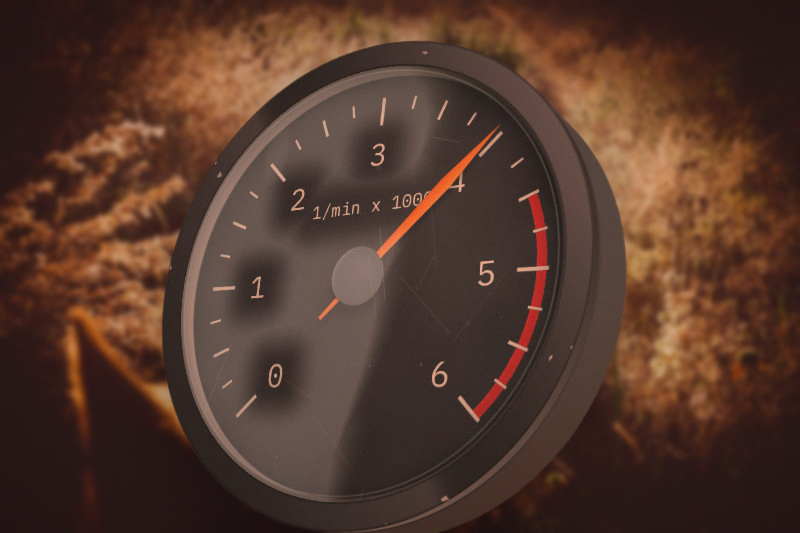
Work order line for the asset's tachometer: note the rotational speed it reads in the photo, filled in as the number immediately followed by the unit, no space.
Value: 4000rpm
